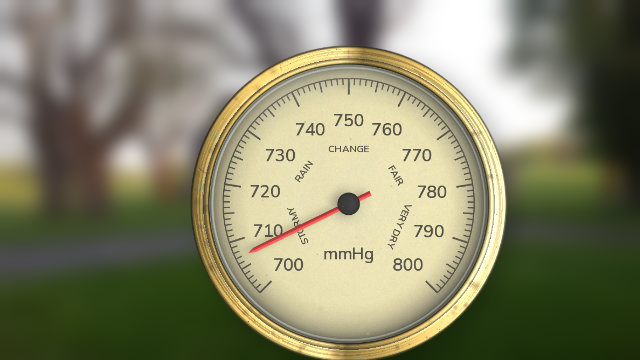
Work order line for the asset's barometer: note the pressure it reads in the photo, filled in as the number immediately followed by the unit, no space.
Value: 707mmHg
